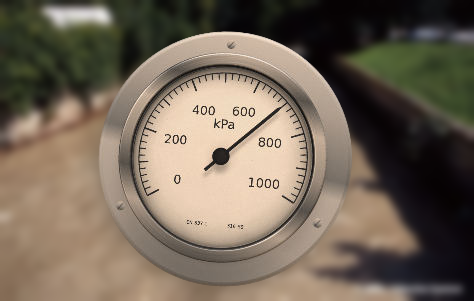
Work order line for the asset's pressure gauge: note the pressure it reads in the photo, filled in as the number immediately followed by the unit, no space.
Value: 700kPa
